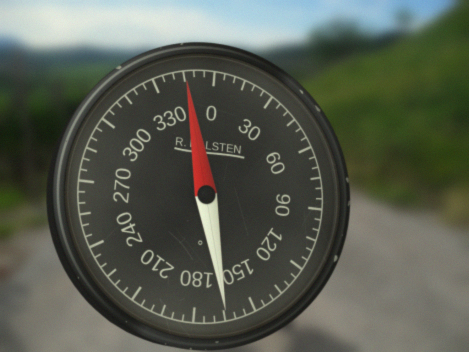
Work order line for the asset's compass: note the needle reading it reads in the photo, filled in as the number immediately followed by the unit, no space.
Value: 345°
